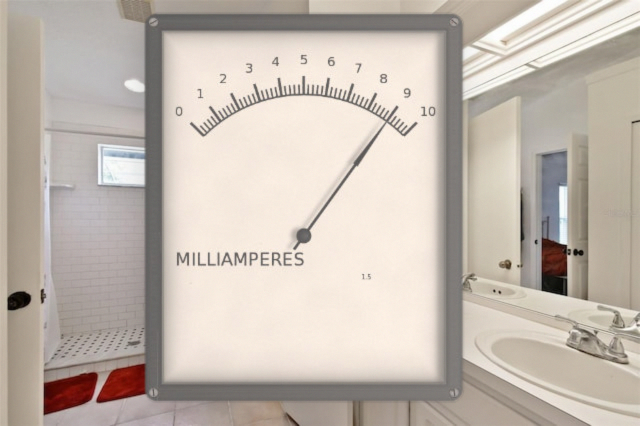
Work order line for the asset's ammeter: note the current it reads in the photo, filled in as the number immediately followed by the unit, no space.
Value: 9mA
